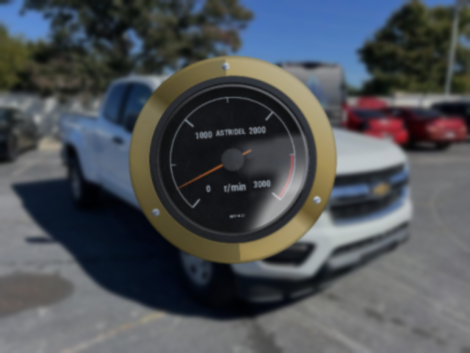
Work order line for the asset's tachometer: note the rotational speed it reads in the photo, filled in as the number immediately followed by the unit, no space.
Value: 250rpm
